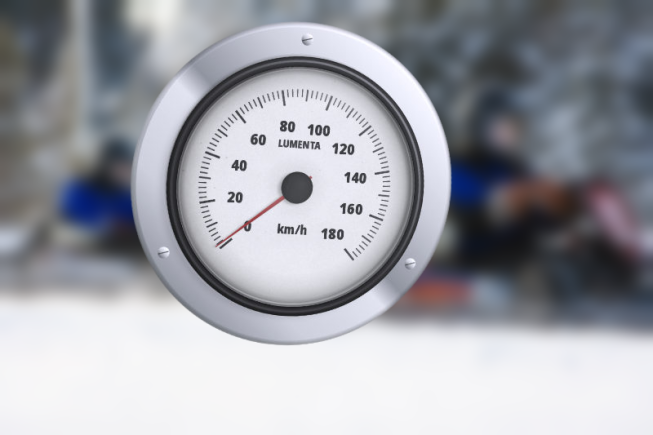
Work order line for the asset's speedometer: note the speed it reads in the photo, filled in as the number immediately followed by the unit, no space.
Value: 2km/h
